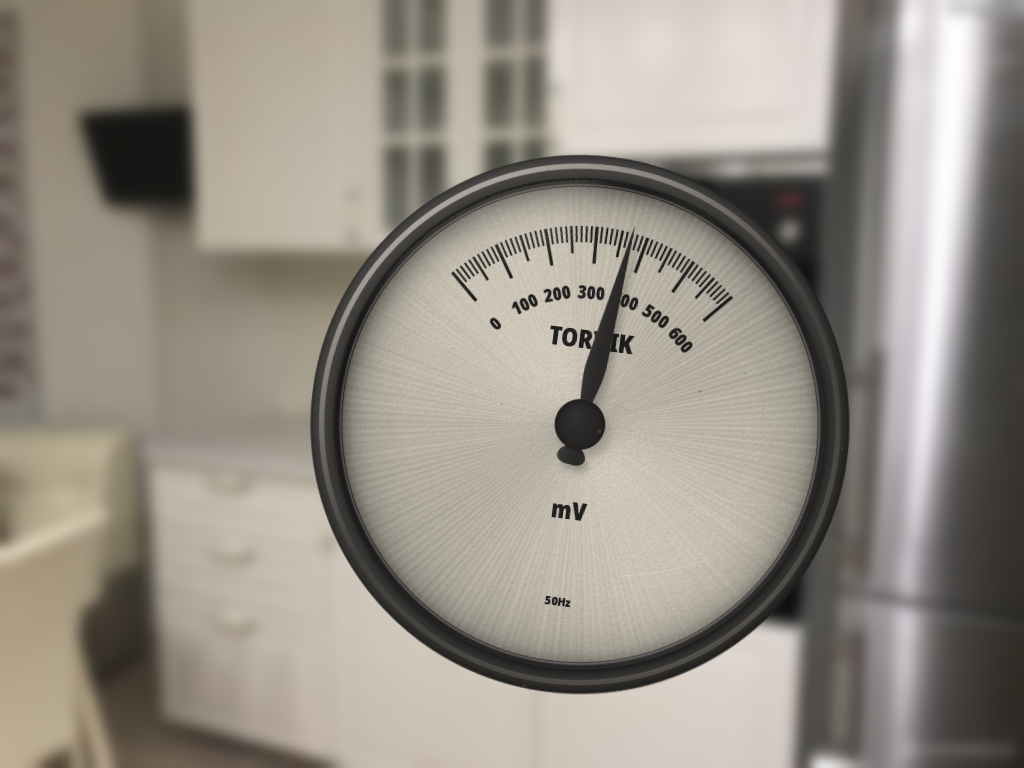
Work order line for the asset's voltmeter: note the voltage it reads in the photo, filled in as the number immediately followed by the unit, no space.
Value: 370mV
